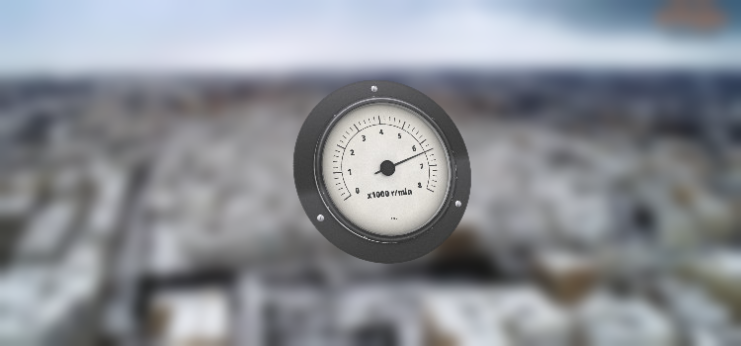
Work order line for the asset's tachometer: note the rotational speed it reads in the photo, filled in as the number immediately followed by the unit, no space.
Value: 6400rpm
